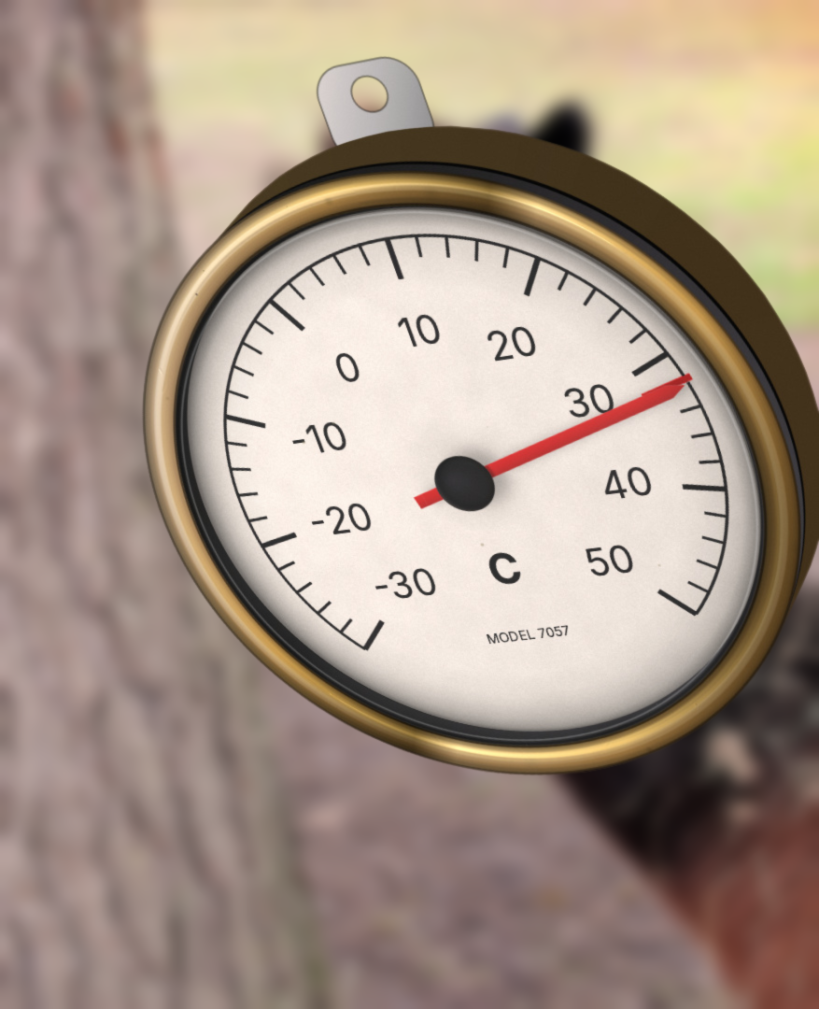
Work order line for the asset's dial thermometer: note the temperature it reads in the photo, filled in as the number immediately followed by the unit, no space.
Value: 32°C
